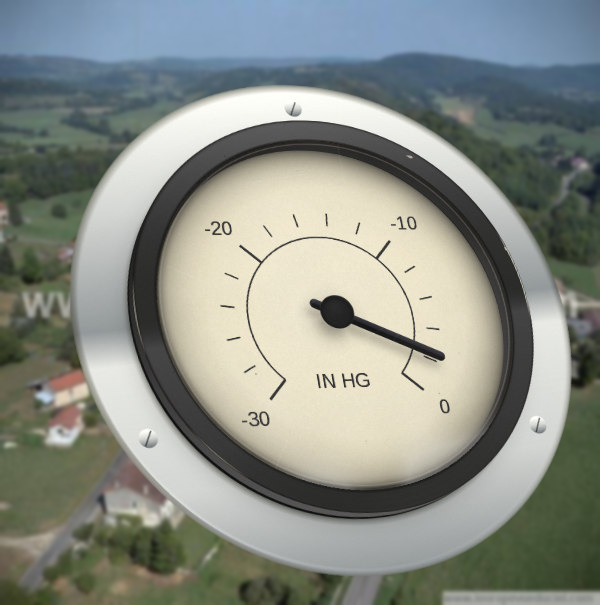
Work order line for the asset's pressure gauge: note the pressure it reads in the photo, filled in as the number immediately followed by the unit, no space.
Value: -2inHg
